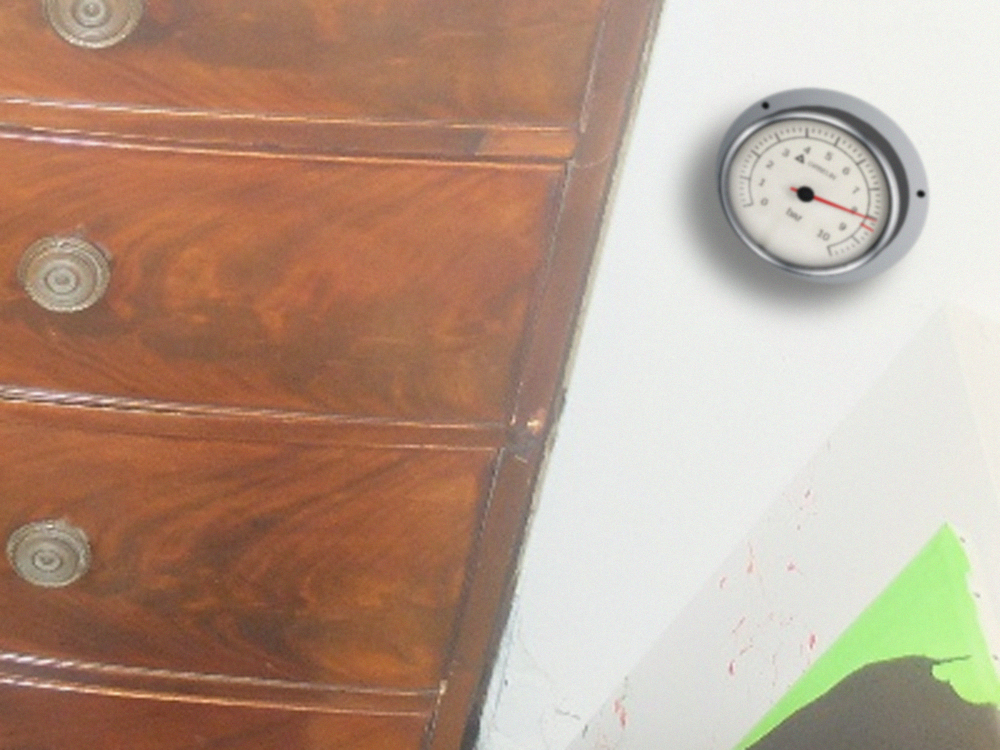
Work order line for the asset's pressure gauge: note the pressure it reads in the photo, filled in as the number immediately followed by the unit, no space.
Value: 8bar
